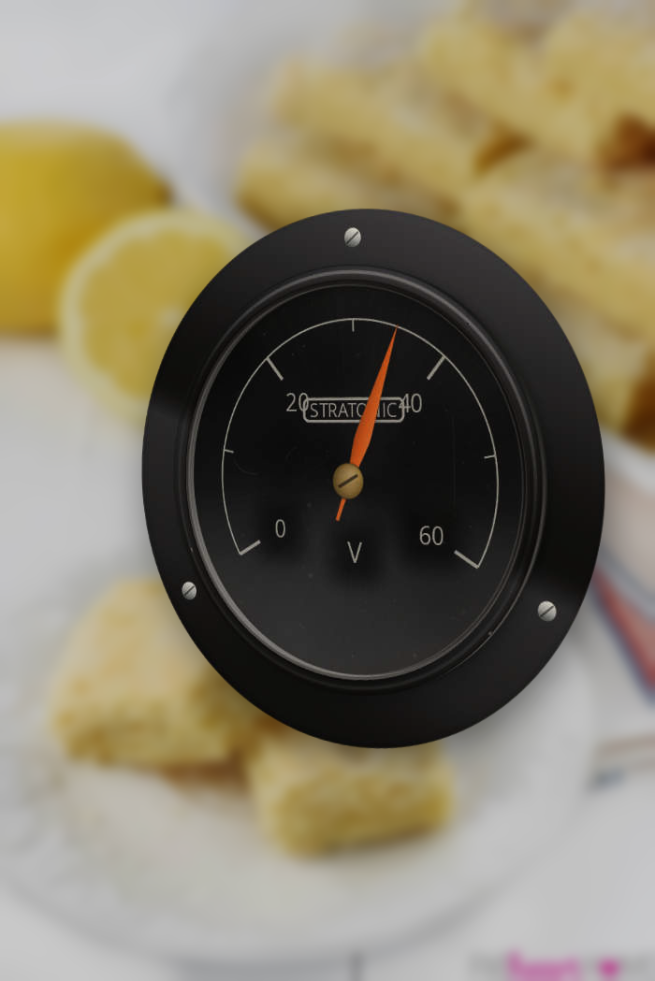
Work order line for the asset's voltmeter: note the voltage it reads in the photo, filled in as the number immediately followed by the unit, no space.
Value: 35V
